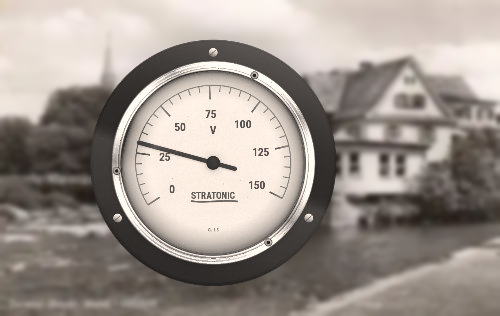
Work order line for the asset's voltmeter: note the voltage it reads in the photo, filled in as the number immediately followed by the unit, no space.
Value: 30V
